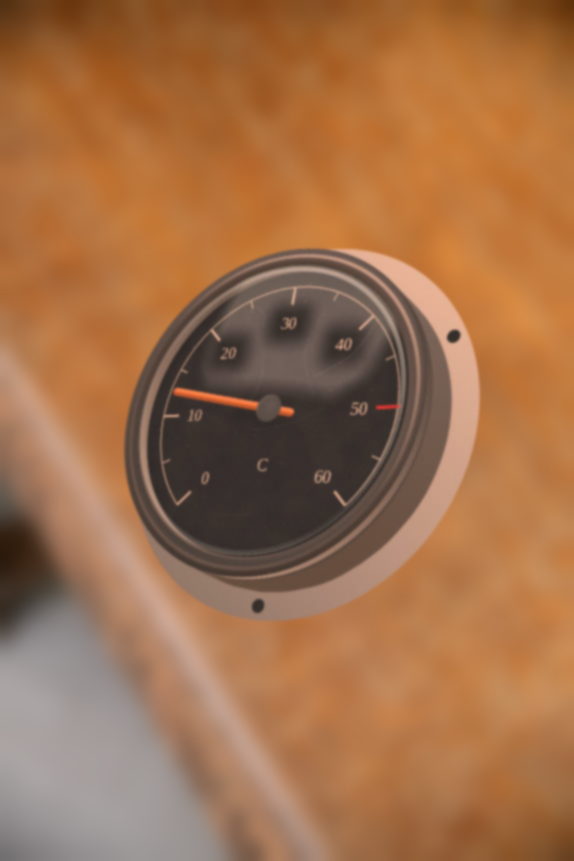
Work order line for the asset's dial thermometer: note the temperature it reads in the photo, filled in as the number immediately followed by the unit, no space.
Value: 12.5°C
